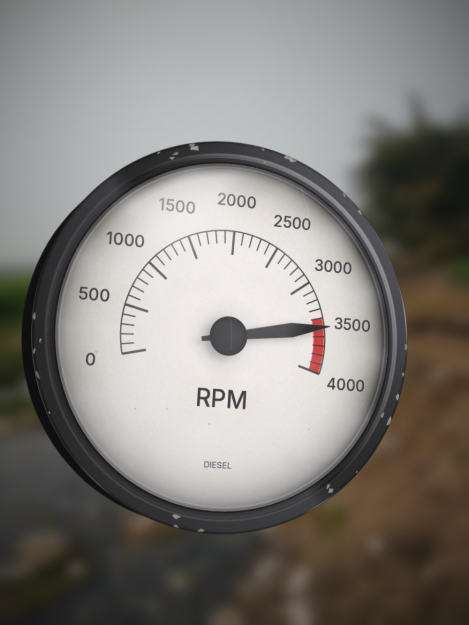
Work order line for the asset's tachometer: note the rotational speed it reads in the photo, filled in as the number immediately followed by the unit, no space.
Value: 3500rpm
